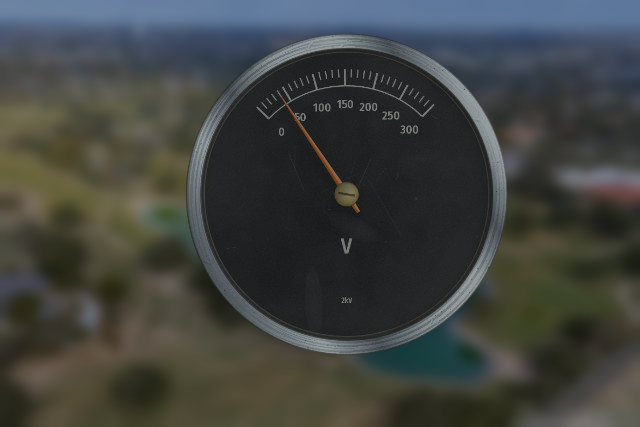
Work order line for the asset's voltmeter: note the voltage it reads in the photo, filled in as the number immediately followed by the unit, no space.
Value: 40V
